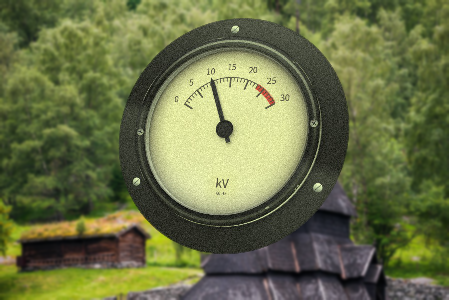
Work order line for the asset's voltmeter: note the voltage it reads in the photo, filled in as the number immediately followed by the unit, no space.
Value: 10kV
